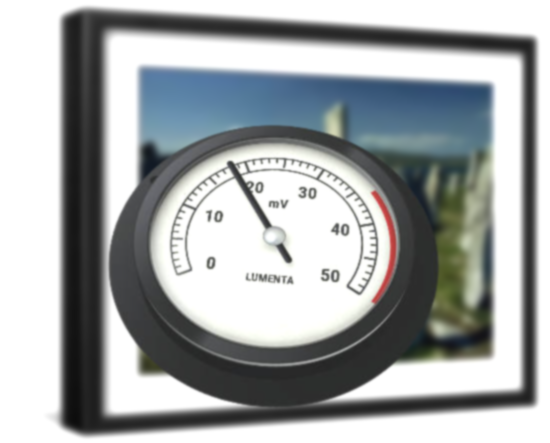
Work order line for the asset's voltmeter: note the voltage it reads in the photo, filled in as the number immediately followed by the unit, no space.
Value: 18mV
